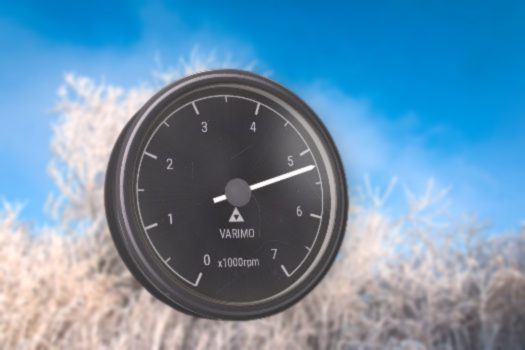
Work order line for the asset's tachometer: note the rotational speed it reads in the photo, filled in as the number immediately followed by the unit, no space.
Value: 5250rpm
